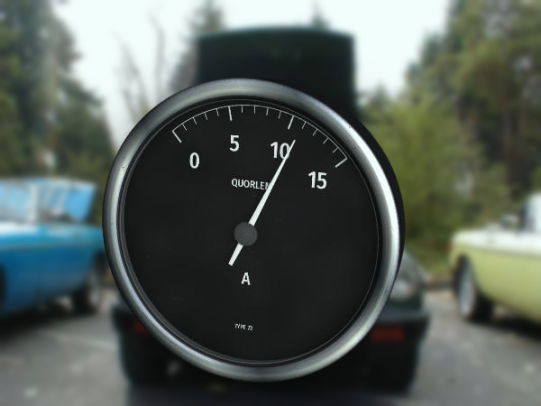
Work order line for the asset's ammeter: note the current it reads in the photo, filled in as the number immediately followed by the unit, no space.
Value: 11A
